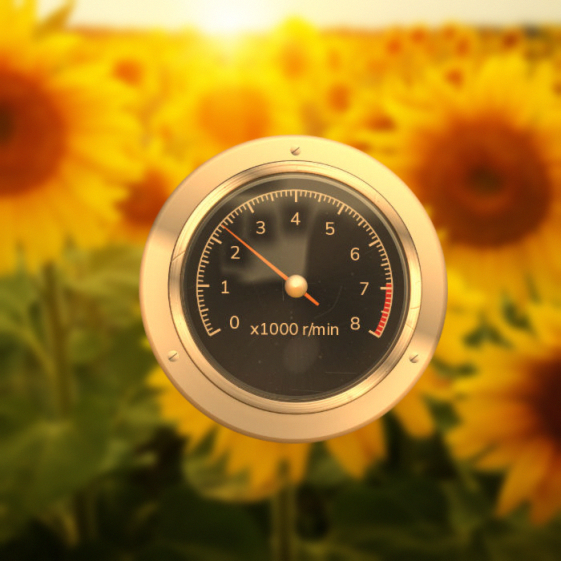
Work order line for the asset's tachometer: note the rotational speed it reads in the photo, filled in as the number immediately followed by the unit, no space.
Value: 2300rpm
